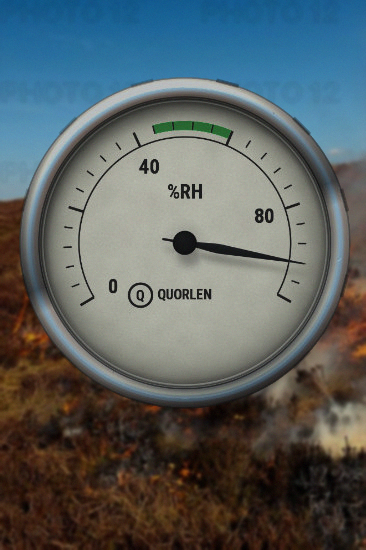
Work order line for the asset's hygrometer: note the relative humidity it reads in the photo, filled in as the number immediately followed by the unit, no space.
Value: 92%
